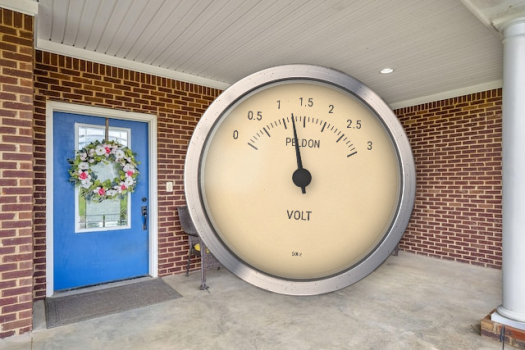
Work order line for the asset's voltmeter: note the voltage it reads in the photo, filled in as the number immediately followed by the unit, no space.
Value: 1.2V
